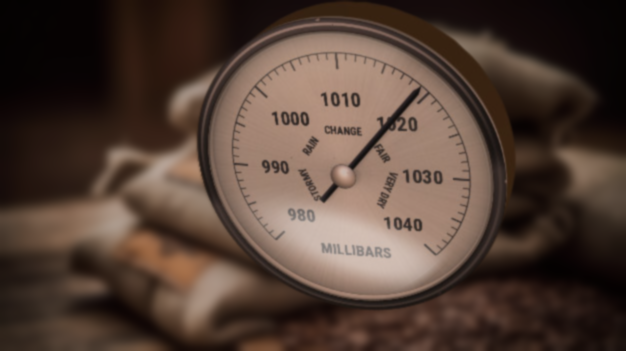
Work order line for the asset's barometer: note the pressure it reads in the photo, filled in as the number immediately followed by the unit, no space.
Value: 1019mbar
